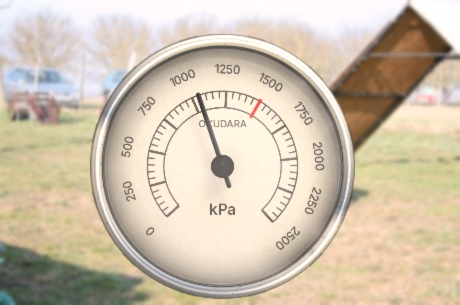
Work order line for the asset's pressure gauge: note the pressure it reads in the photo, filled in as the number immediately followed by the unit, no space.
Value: 1050kPa
